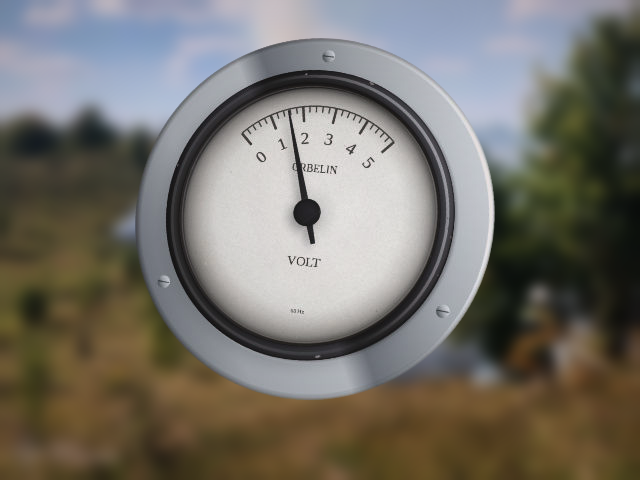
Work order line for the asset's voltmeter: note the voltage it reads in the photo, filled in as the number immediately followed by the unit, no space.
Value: 1.6V
